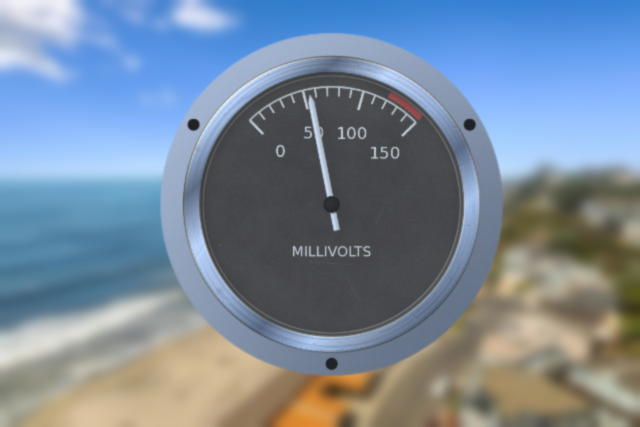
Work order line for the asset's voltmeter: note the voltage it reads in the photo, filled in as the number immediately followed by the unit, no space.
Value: 55mV
